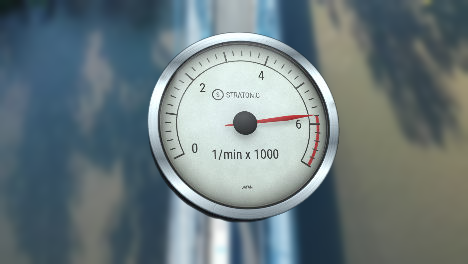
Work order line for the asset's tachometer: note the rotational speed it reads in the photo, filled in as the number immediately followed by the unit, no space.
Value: 5800rpm
